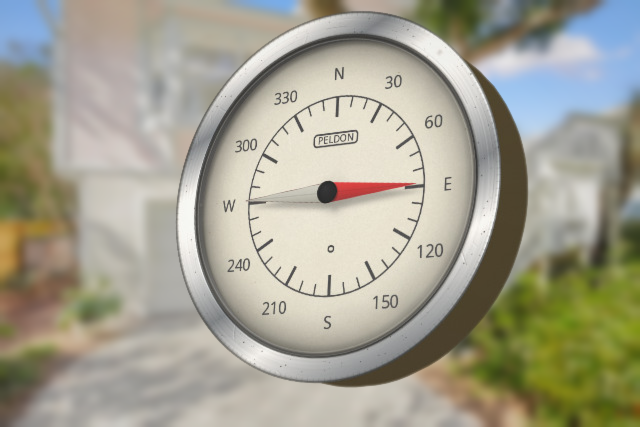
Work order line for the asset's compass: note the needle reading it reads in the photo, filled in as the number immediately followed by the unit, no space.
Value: 90°
